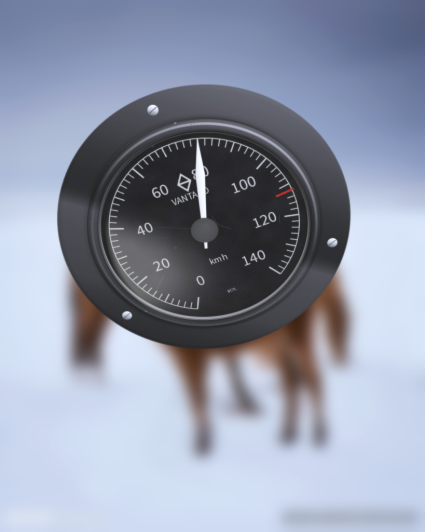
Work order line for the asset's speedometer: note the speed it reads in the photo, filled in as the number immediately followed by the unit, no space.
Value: 80km/h
